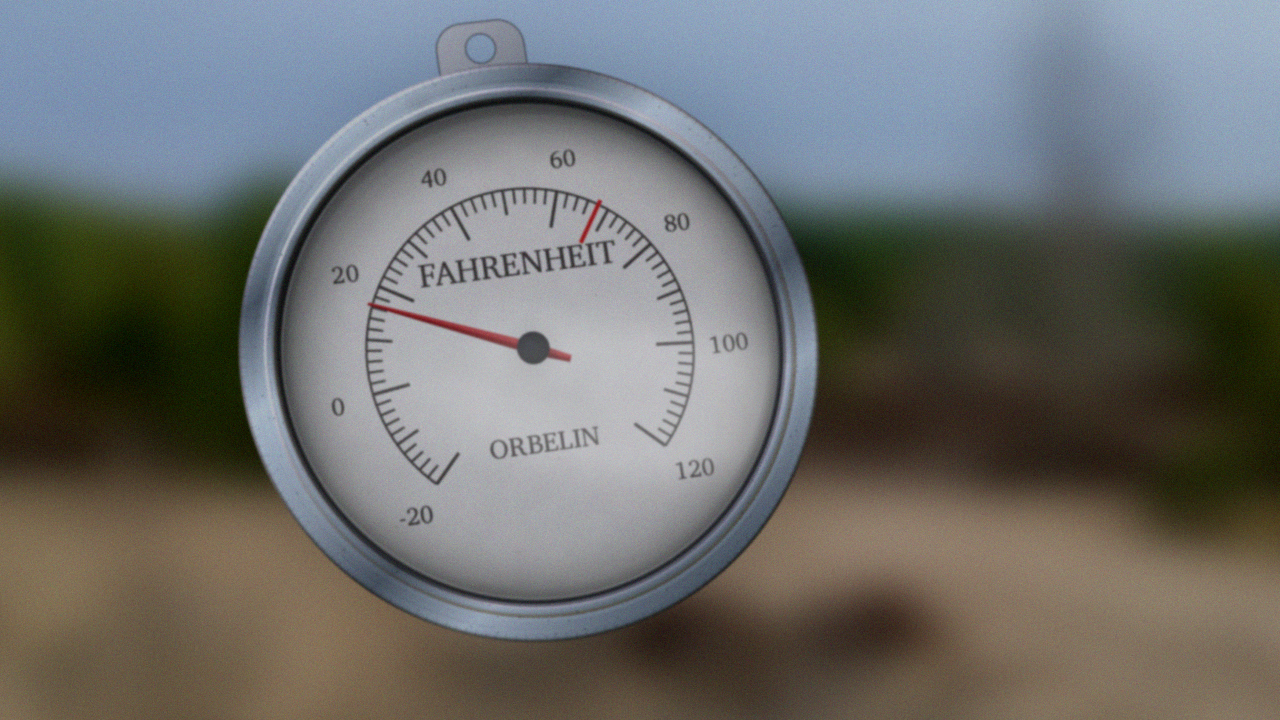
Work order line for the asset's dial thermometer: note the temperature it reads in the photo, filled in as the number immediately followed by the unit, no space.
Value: 16°F
